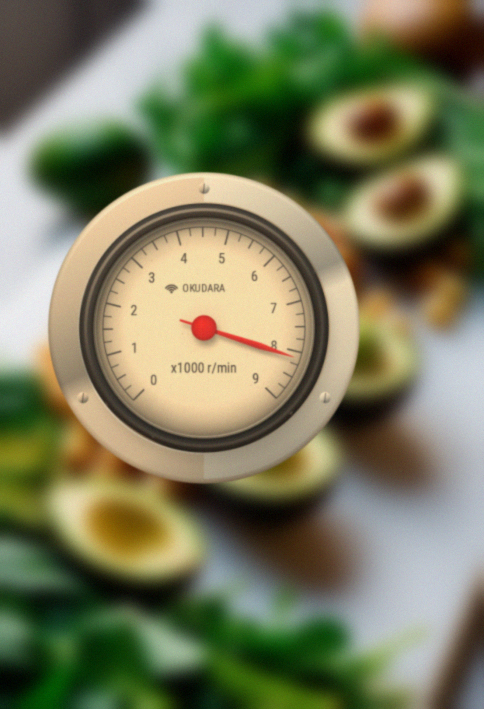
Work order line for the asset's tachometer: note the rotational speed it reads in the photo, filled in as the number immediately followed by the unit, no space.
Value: 8125rpm
